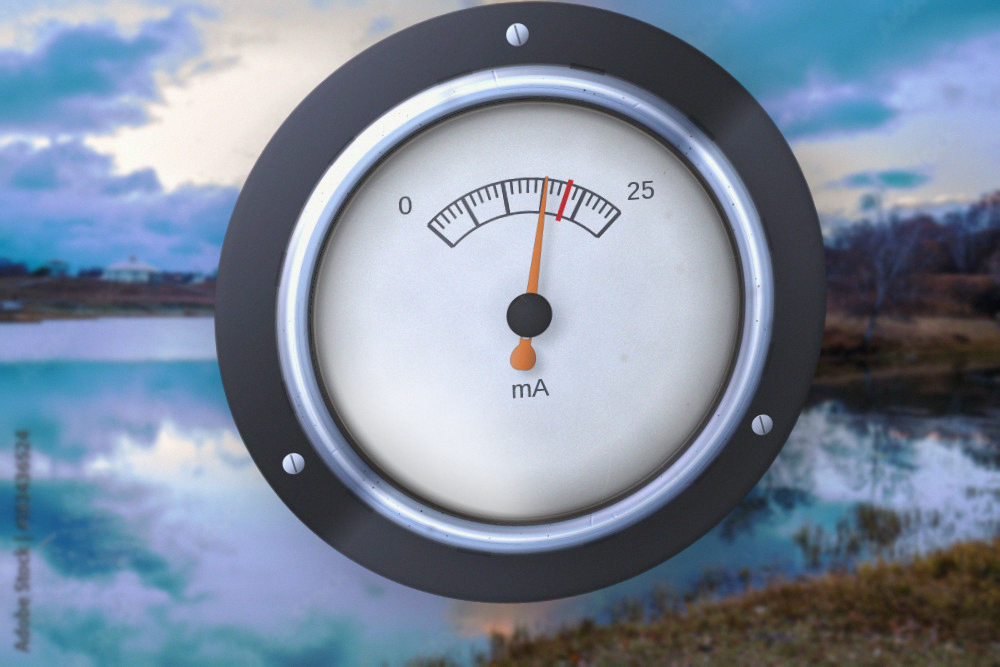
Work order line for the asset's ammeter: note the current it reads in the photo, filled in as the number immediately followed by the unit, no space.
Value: 15mA
